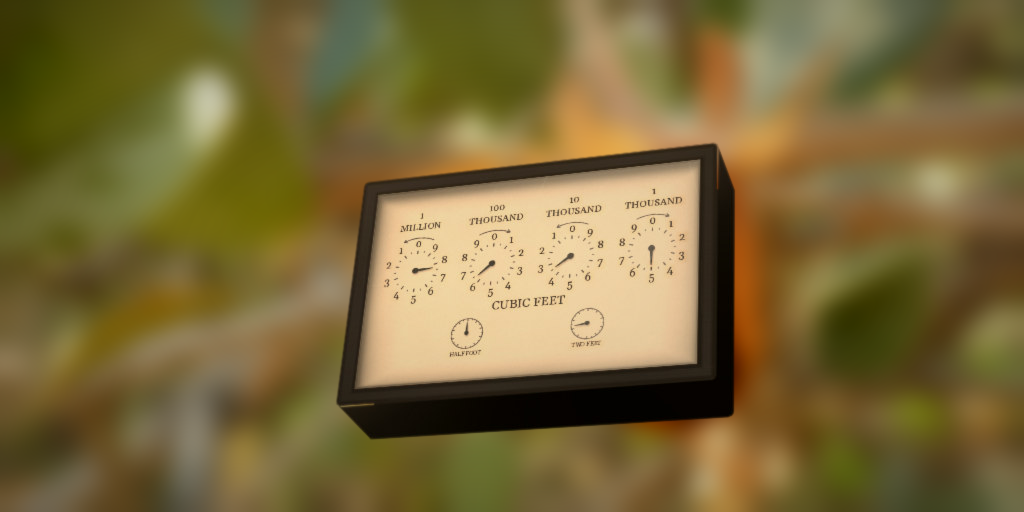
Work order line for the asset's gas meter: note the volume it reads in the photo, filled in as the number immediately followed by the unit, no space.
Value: 763500ft³
